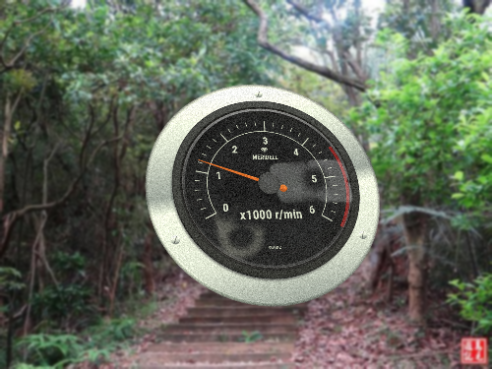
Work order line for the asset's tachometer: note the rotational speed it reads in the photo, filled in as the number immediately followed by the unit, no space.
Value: 1200rpm
